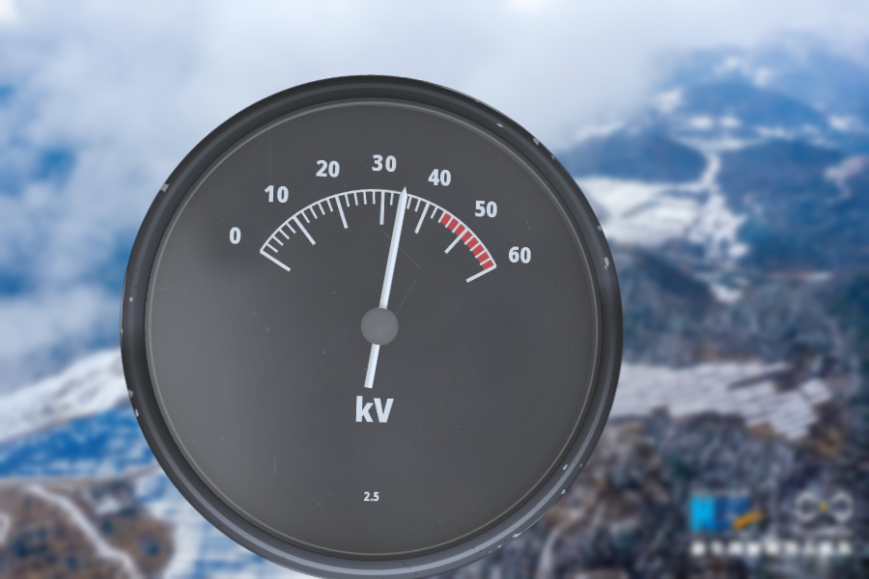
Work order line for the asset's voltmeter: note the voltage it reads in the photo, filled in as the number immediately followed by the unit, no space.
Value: 34kV
